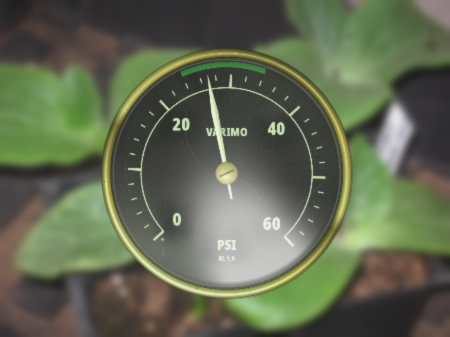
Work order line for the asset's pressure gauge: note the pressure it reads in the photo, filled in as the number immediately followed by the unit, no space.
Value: 27psi
